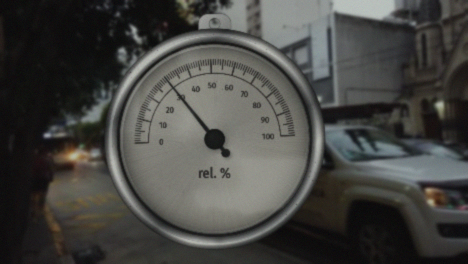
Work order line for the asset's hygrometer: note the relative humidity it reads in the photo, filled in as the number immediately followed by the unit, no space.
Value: 30%
